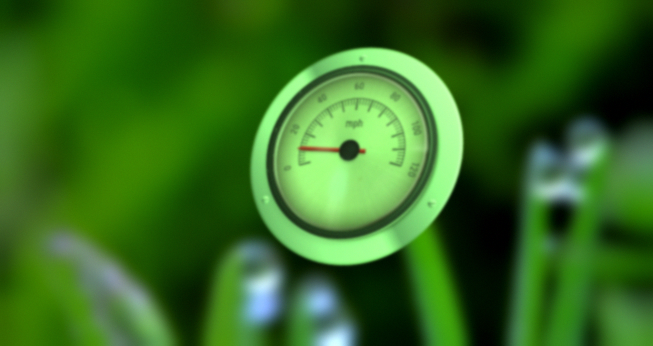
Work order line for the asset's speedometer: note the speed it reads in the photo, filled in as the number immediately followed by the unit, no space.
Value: 10mph
